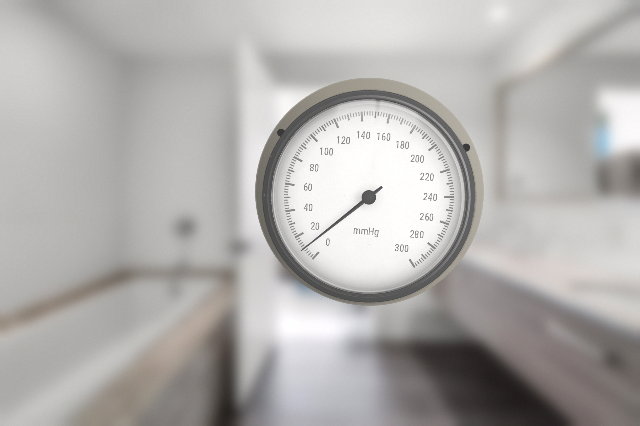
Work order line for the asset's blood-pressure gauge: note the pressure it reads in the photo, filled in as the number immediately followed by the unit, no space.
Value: 10mmHg
